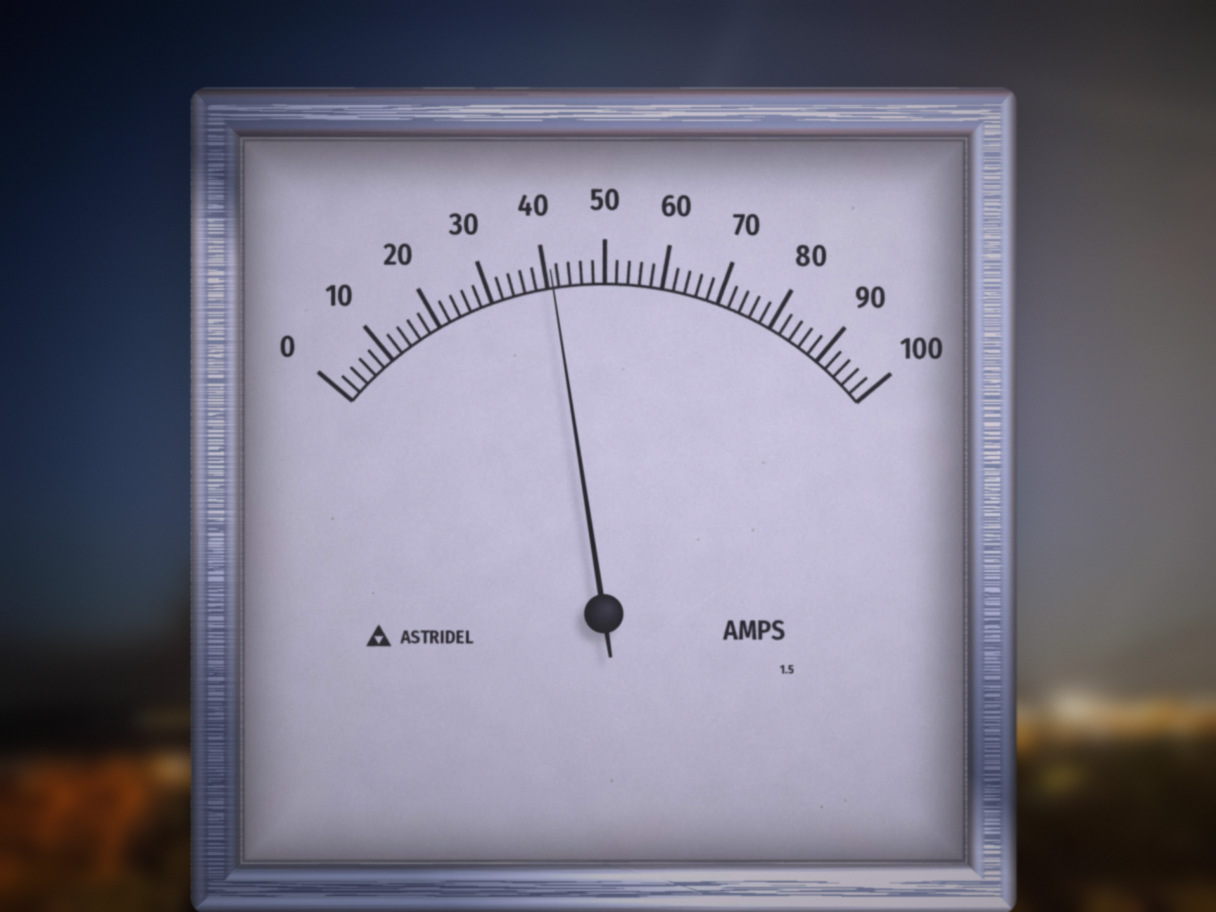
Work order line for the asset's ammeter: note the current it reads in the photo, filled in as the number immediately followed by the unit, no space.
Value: 41A
